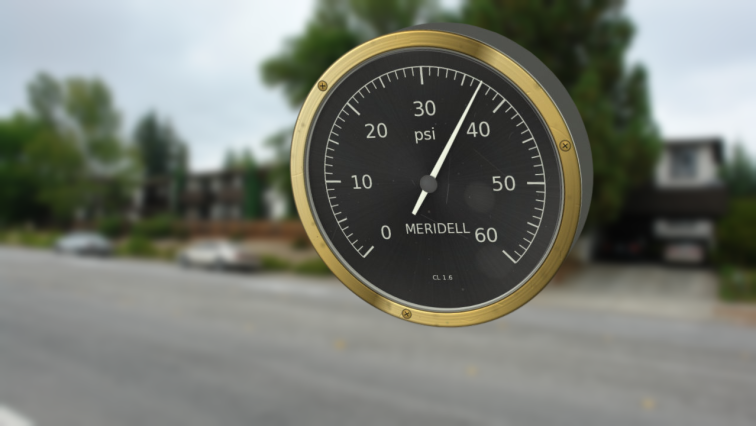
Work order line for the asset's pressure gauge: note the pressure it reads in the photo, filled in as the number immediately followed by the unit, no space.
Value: 37psi
